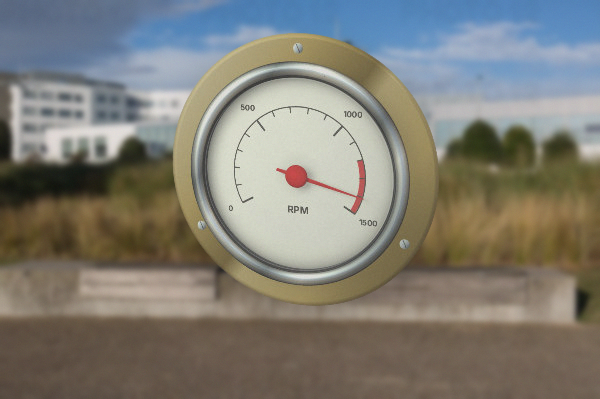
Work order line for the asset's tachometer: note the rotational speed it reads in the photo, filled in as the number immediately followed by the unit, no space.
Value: 1400rpm
